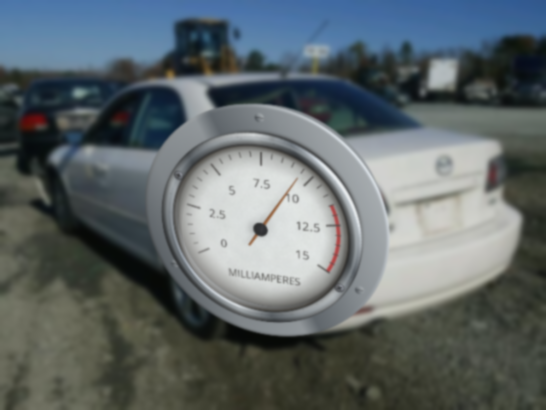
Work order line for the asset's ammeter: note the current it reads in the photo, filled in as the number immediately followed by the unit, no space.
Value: 9.5mA
